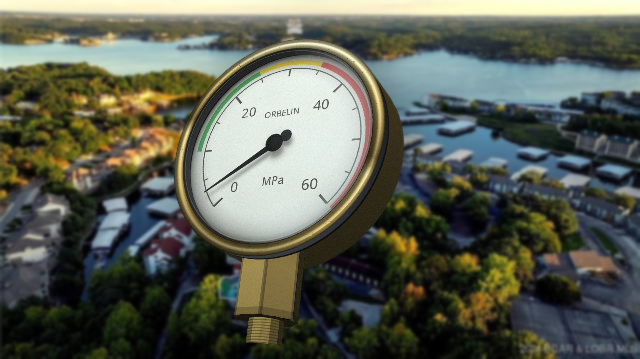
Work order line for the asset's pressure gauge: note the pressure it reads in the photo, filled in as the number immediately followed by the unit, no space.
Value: 2.5MPa
